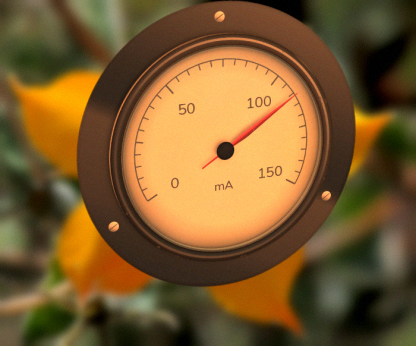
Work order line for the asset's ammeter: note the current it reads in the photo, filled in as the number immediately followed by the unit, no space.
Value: 110mA
